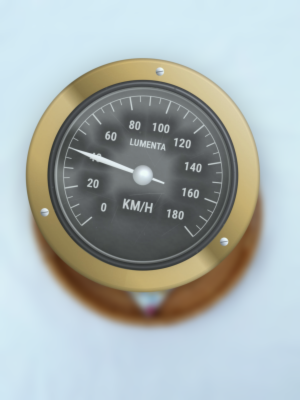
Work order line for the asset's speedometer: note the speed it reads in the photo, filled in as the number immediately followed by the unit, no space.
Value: 40km/h
